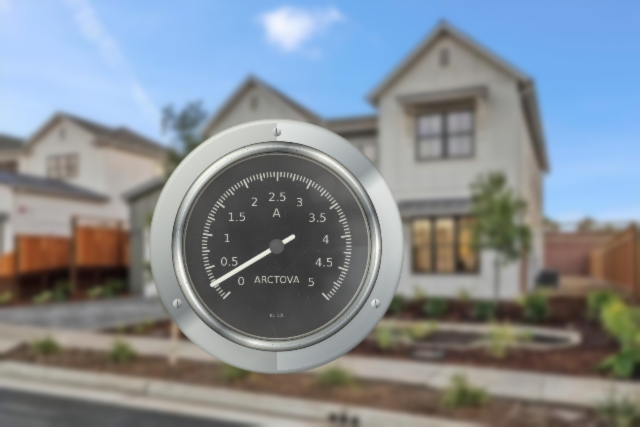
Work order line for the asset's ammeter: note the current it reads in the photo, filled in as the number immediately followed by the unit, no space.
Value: 0.25A
